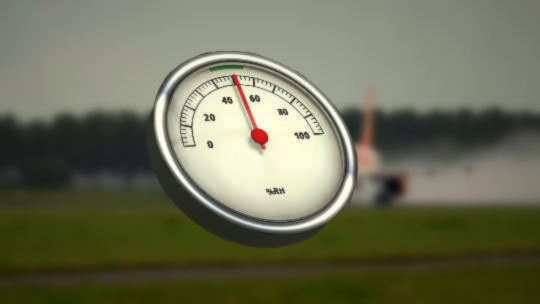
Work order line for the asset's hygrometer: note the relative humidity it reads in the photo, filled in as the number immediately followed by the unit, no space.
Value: 50%
